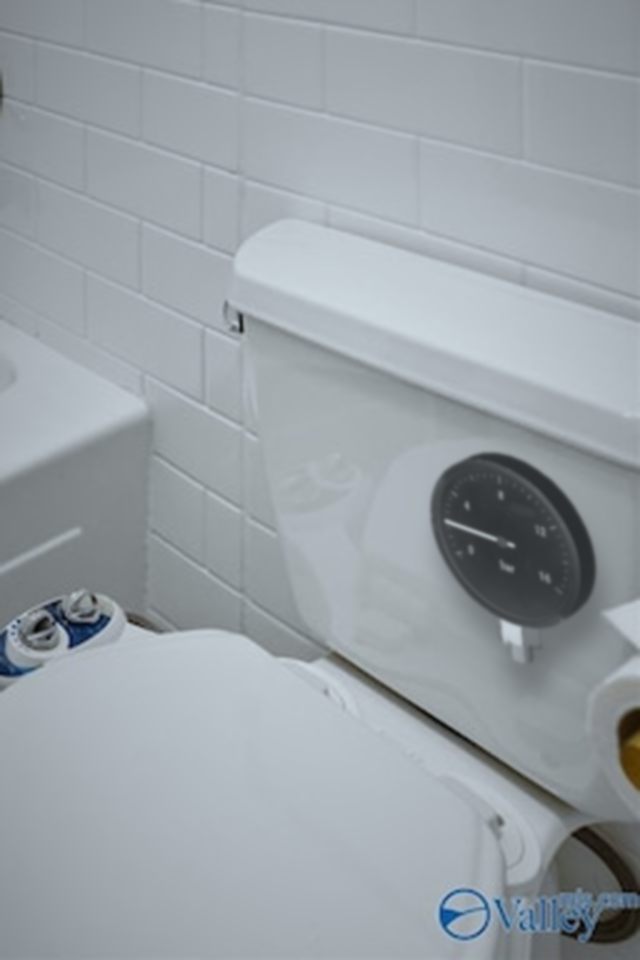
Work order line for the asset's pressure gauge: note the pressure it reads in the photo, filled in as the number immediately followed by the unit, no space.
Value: 2bar
